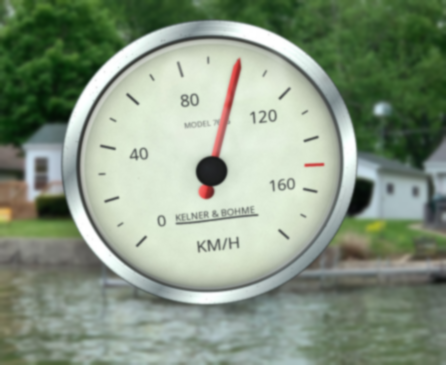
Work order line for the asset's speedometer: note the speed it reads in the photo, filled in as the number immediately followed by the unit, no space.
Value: 100km/h
